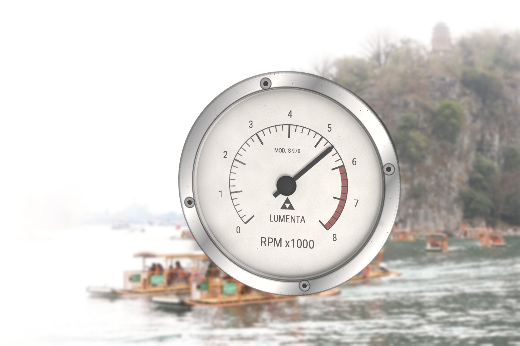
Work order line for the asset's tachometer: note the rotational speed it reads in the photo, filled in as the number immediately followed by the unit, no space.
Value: 5400rpm
